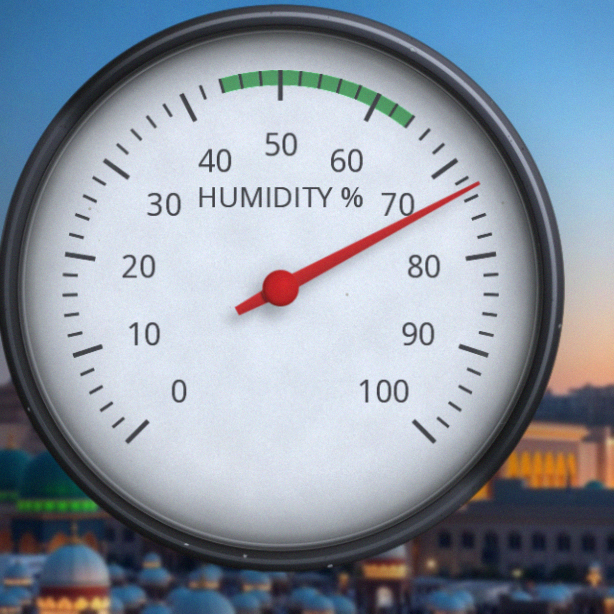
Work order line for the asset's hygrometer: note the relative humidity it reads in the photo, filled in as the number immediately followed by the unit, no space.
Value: 73%
